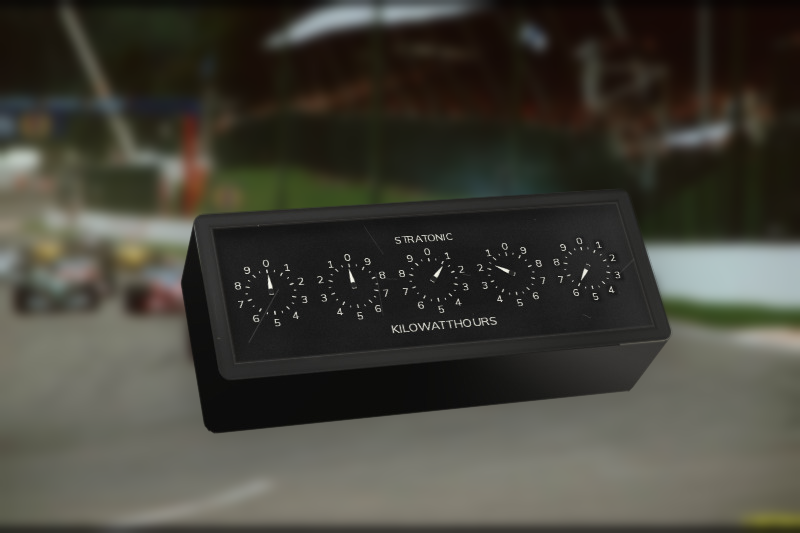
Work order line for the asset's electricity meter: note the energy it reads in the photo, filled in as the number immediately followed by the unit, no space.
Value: 116kWh
